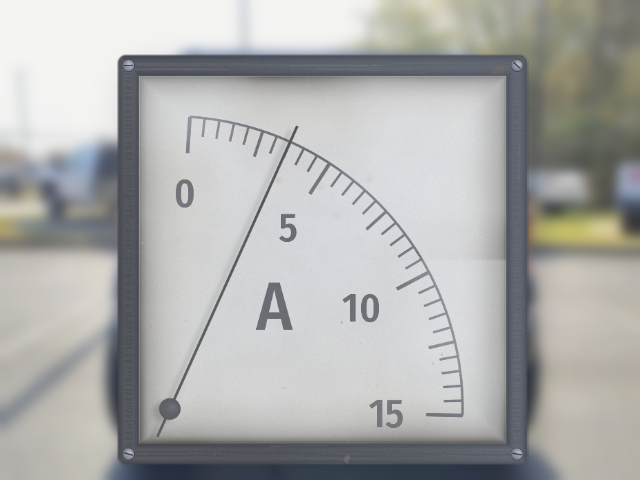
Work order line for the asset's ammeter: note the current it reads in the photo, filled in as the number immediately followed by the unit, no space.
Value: 3.5A
